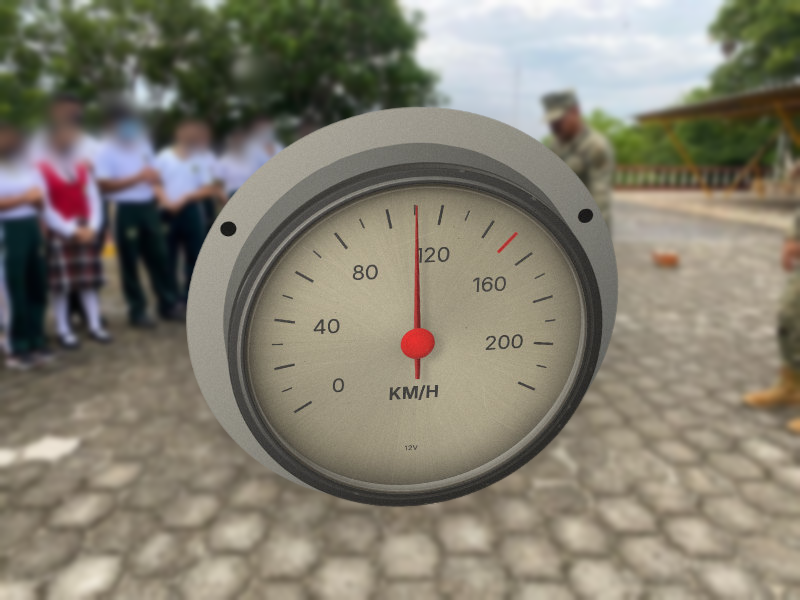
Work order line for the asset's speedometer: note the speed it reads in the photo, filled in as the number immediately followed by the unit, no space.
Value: 110km/h
